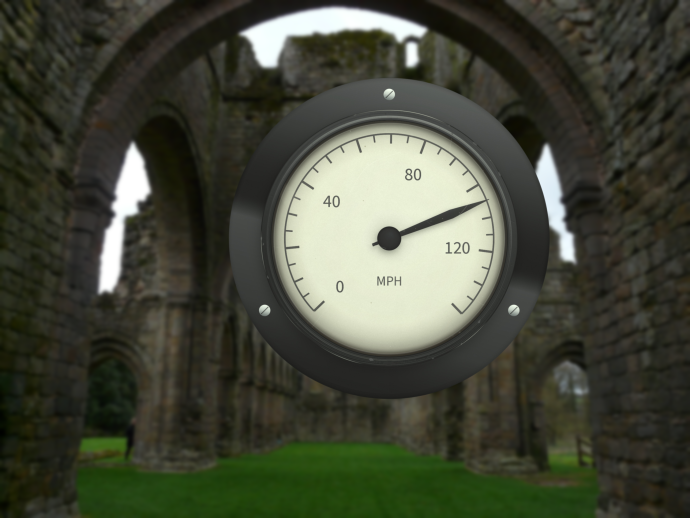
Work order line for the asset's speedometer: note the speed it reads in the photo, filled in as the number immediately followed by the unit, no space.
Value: 105mph
